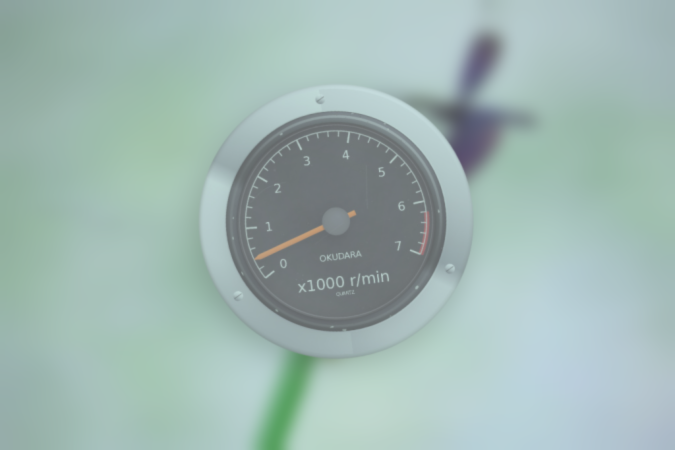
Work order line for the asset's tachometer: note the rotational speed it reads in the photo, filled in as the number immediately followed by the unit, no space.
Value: 400rpm
